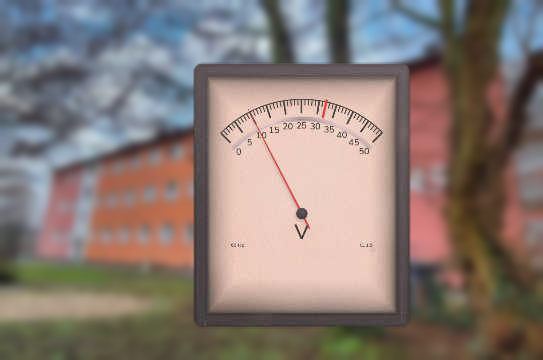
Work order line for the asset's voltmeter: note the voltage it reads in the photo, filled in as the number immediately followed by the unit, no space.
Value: 10V
